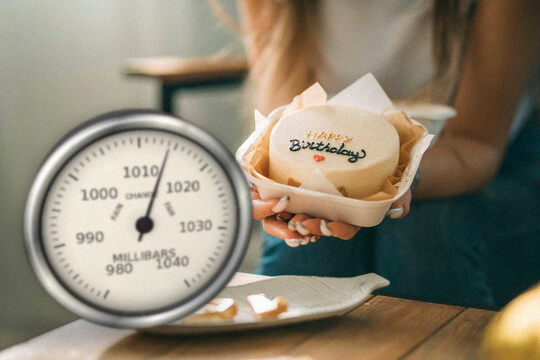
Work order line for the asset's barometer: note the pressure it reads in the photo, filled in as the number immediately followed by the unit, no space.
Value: 1014mbar
